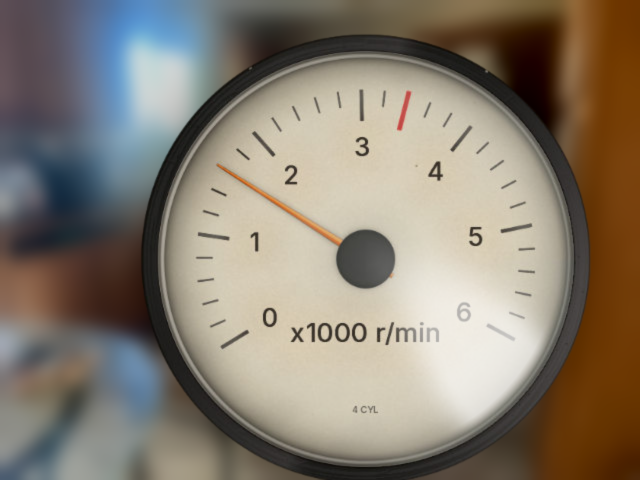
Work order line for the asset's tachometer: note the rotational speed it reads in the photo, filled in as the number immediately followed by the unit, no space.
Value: 1600rpm
